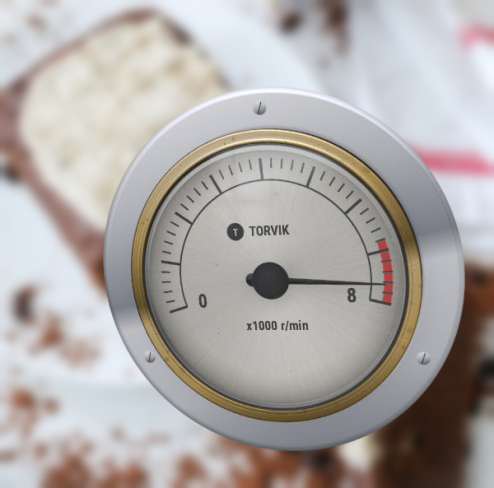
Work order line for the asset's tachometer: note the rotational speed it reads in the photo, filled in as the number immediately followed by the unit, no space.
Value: 7600rpm
